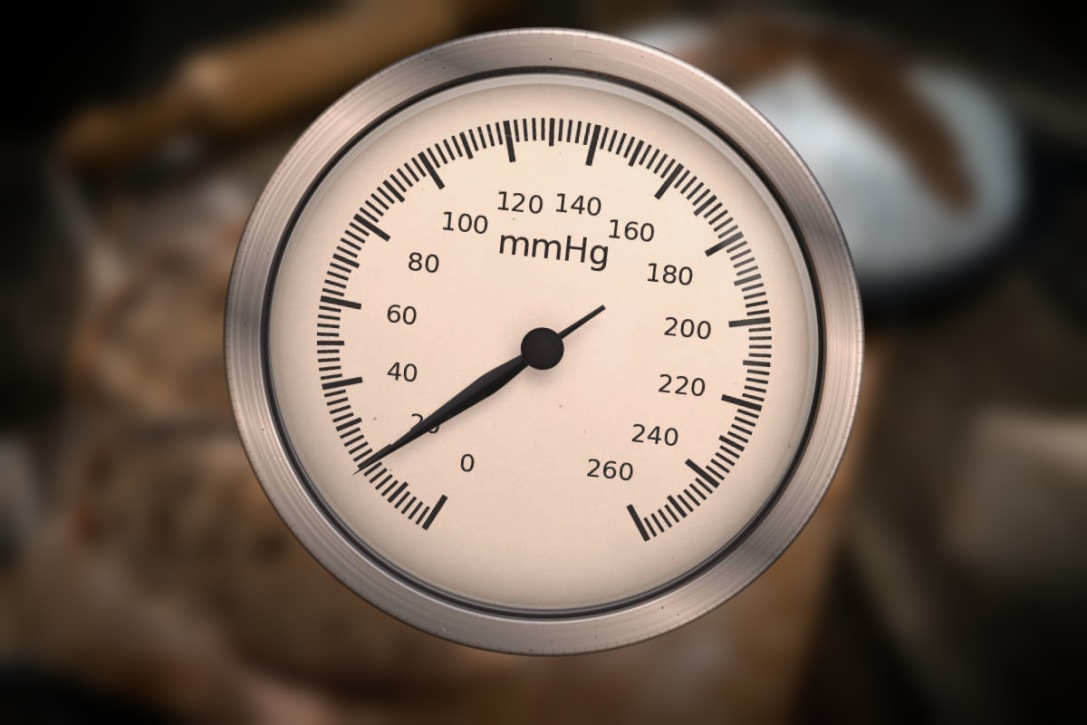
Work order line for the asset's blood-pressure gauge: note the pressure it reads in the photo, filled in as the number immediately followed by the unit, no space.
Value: 20mmHg
